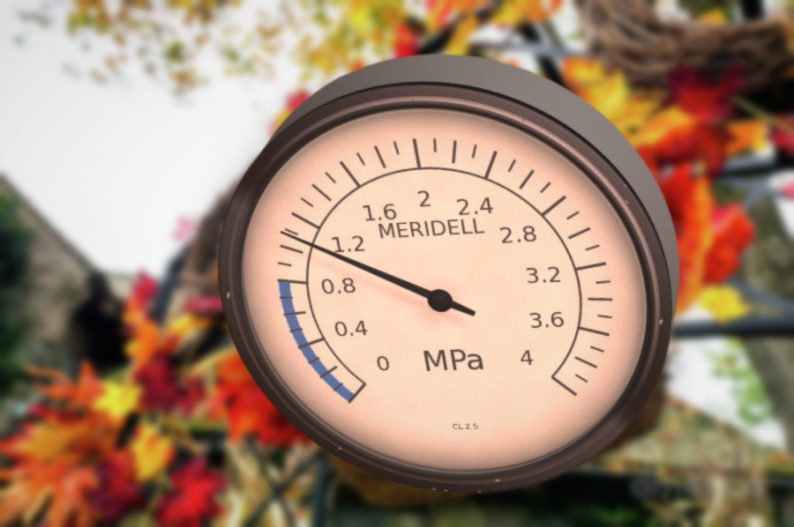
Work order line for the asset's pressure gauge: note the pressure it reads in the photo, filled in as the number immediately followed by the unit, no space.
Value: 1.1MPa
